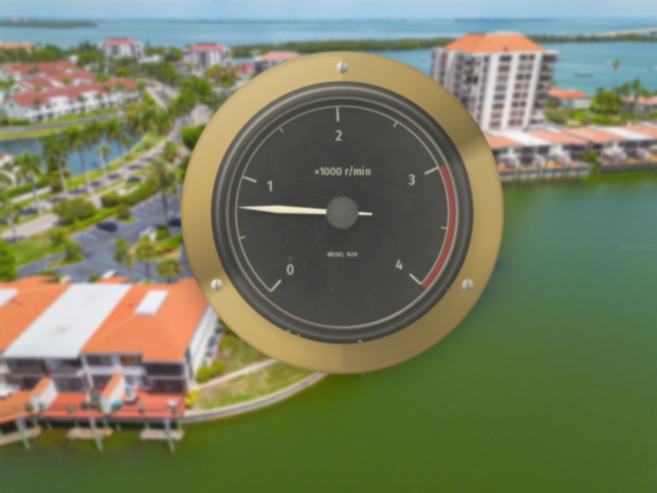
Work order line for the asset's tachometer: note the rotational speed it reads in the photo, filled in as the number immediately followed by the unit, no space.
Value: 750rpm
